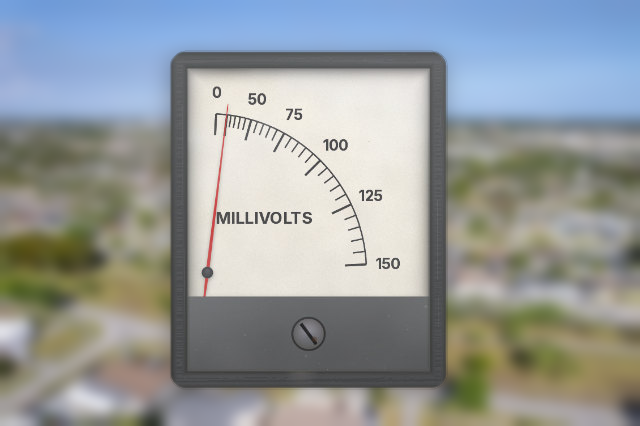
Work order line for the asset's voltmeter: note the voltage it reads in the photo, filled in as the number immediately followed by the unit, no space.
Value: 25mV
